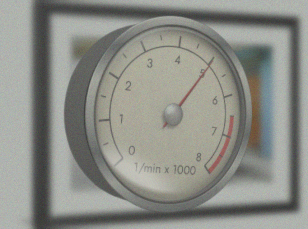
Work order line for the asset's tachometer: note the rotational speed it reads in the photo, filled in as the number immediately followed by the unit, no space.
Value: 5000rpm
